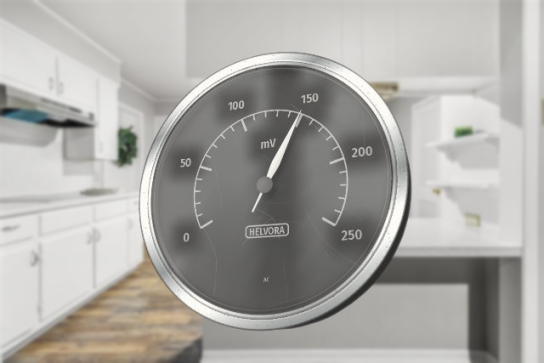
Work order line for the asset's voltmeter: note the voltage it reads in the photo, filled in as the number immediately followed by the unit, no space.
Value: 150mV
